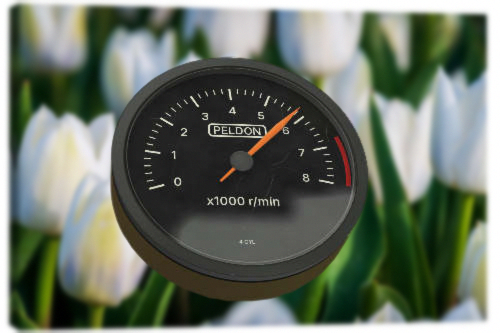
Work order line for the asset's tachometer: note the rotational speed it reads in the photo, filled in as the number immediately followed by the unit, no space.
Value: 5800rpm
